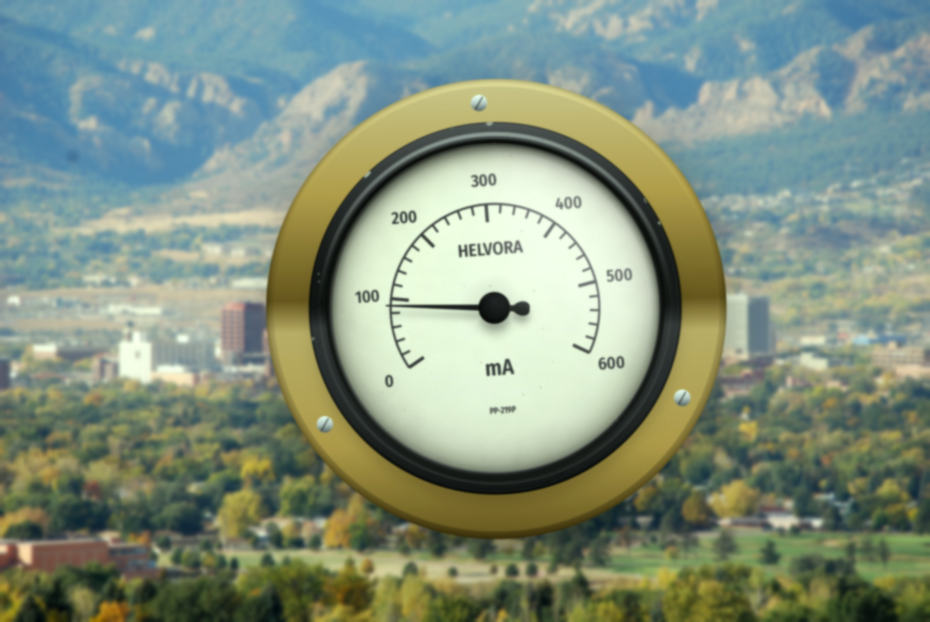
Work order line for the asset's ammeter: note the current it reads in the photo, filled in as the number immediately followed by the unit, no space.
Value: 90mA
